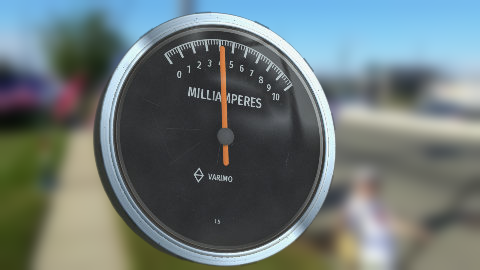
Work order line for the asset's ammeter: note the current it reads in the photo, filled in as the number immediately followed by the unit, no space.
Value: 4mA
